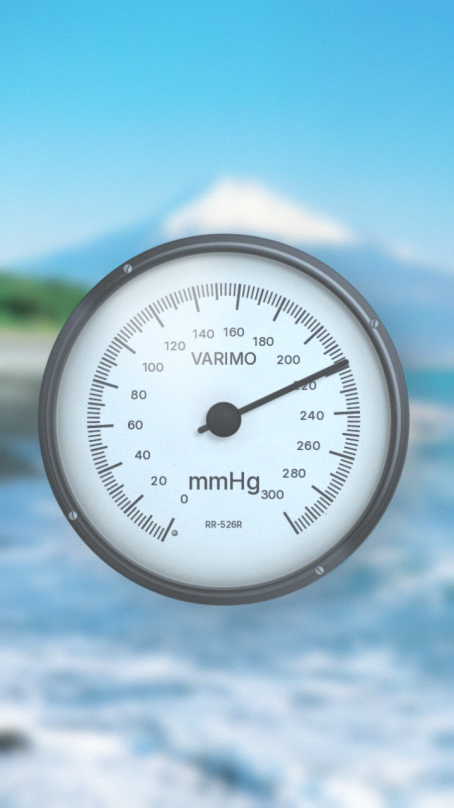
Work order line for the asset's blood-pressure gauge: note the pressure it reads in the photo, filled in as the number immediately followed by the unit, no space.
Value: 218mmHg
